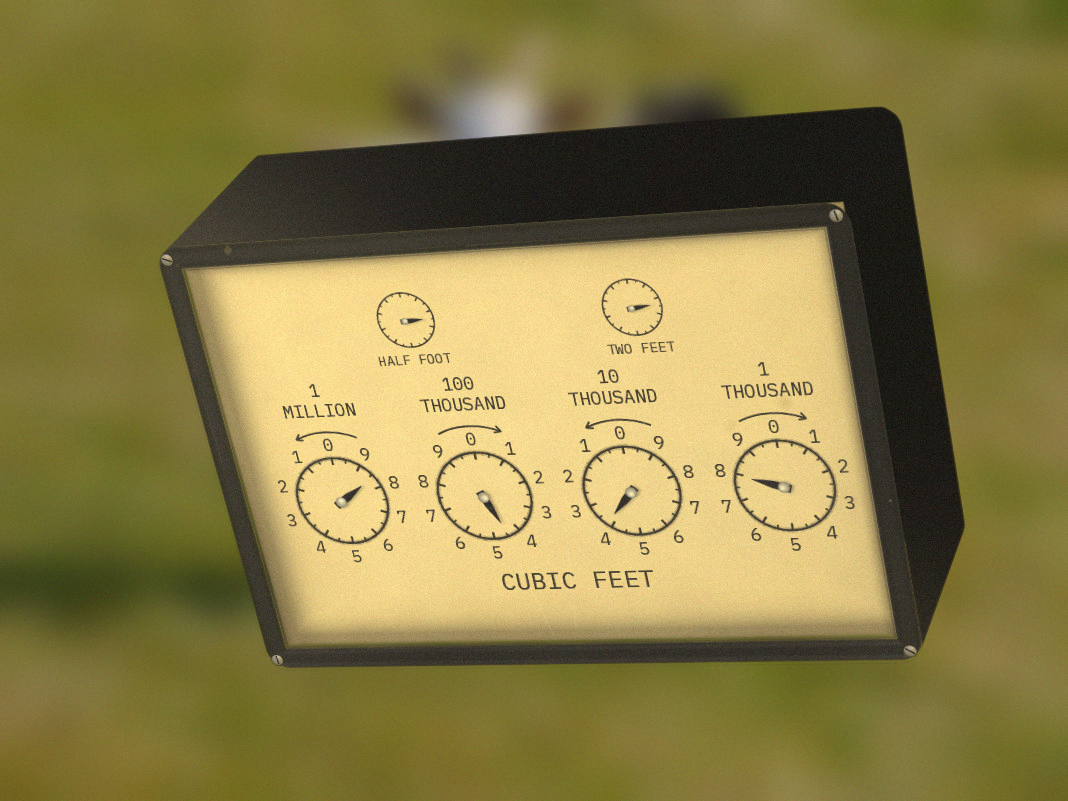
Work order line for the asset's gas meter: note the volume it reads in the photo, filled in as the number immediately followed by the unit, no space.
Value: 843800ft³
